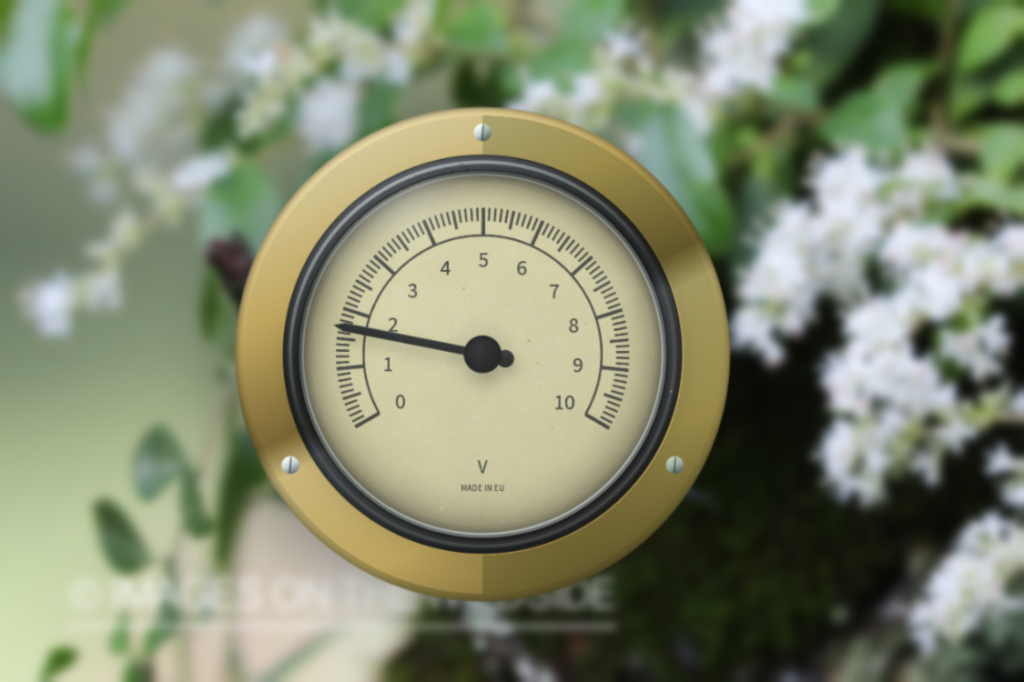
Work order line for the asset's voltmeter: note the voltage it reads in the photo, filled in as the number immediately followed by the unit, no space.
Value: 1.7V
